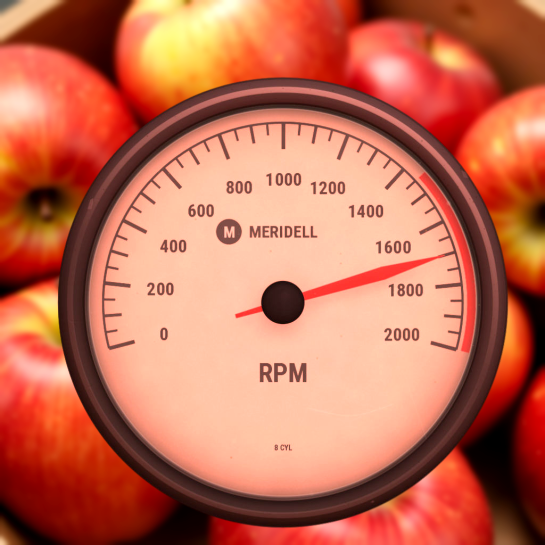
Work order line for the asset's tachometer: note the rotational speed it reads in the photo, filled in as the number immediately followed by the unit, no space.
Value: 1700rpm
